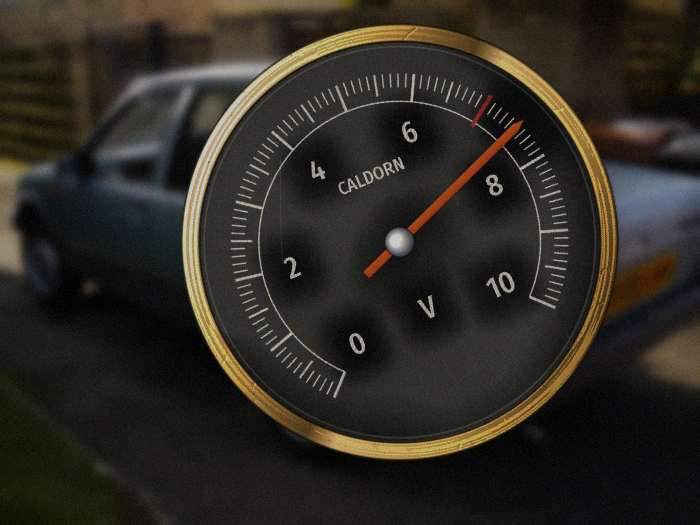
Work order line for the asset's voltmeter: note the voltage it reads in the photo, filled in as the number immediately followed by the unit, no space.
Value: 7.5V
